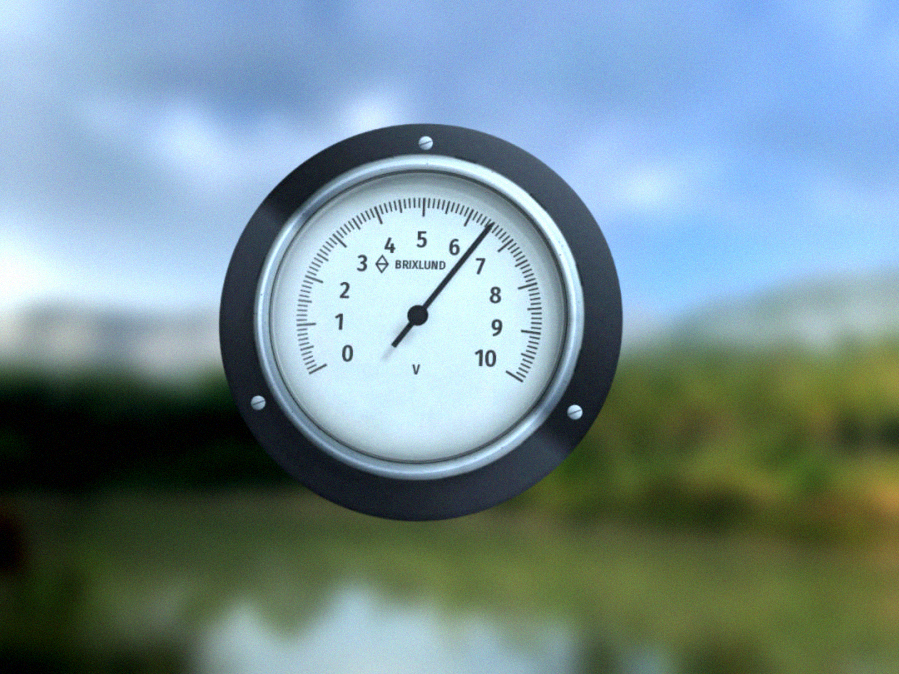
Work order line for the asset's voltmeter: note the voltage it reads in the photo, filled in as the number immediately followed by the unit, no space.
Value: 6.5V
